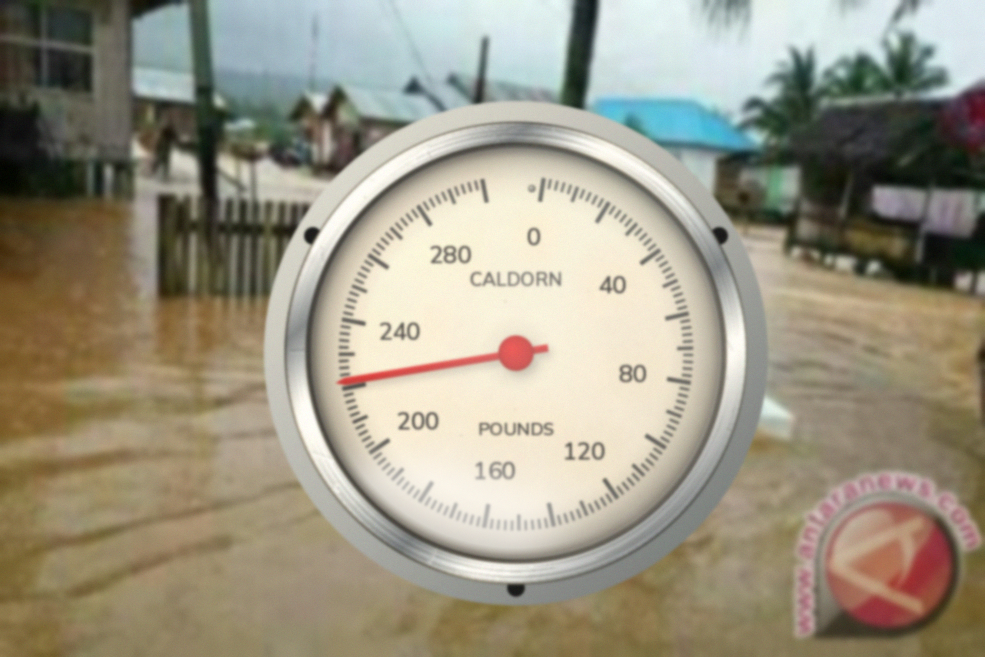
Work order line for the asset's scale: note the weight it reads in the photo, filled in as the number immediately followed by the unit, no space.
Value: 222lb
